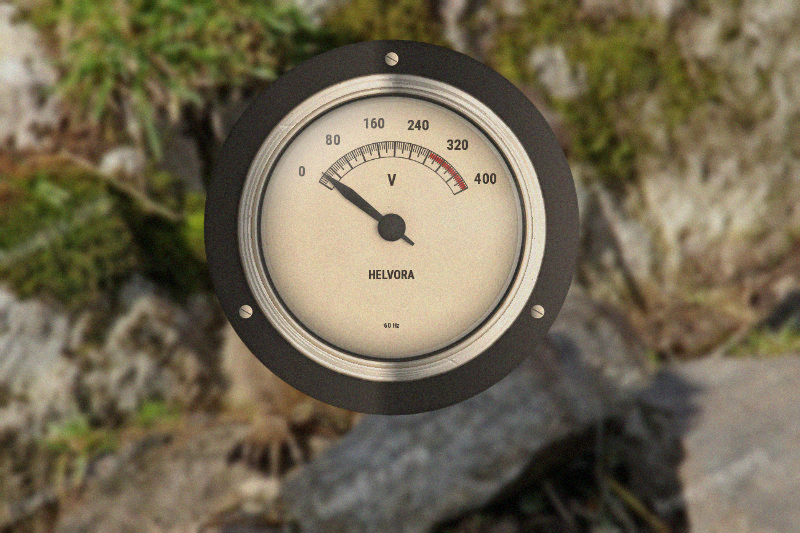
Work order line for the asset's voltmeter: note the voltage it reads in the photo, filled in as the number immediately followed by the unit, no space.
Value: 20V
